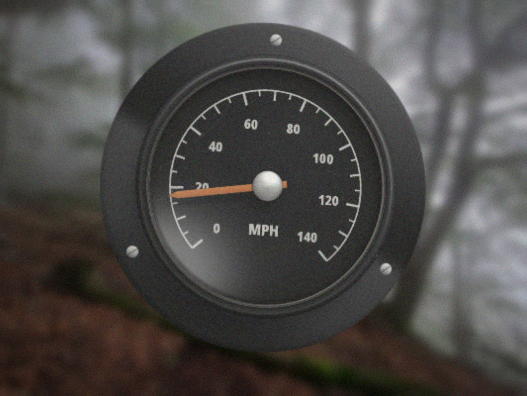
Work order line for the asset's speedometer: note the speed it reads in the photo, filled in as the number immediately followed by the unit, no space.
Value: 17.5mph
